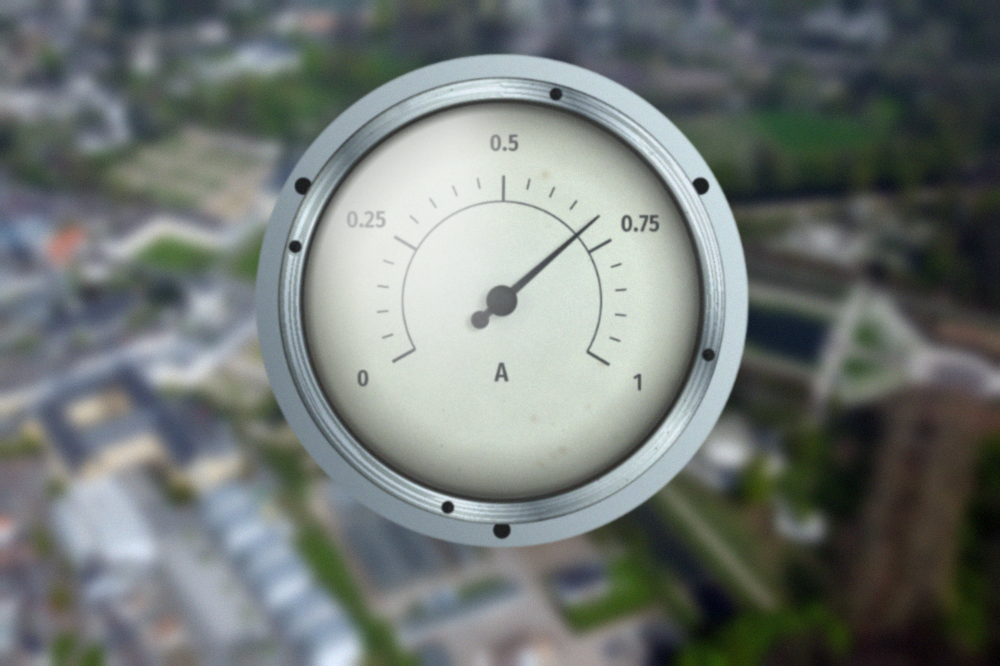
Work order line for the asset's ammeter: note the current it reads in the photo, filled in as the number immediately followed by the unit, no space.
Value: 0.7A
